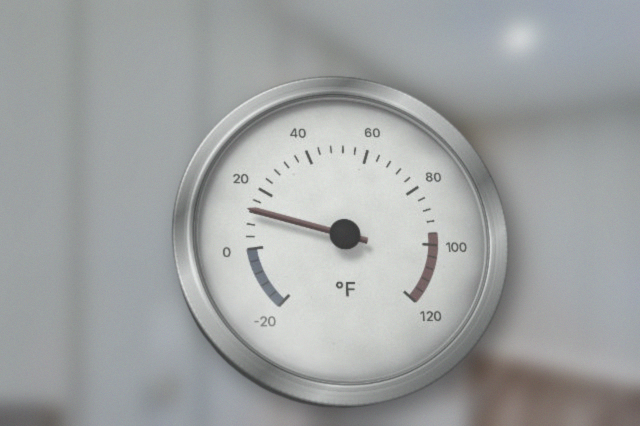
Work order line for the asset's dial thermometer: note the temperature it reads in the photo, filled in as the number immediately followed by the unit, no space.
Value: 12°F
